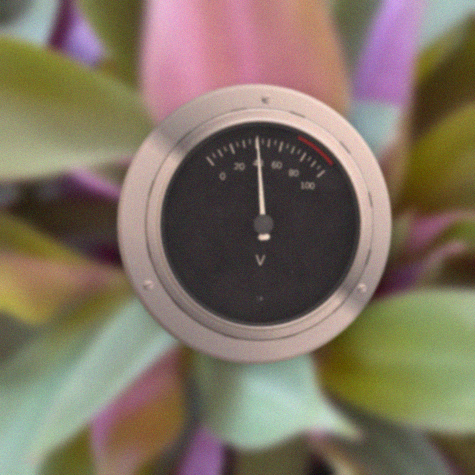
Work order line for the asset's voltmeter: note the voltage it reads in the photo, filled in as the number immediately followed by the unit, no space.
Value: 40V
